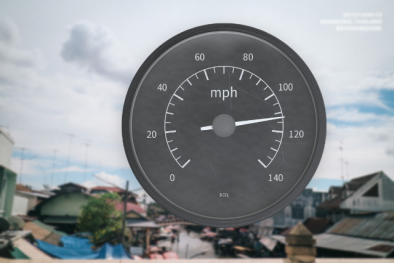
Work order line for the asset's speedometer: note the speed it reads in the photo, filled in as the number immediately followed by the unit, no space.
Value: 112.5mph
